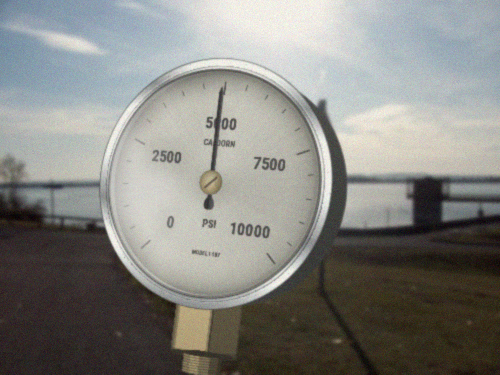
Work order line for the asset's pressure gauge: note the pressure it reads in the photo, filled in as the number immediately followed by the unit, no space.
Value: 5000psi
